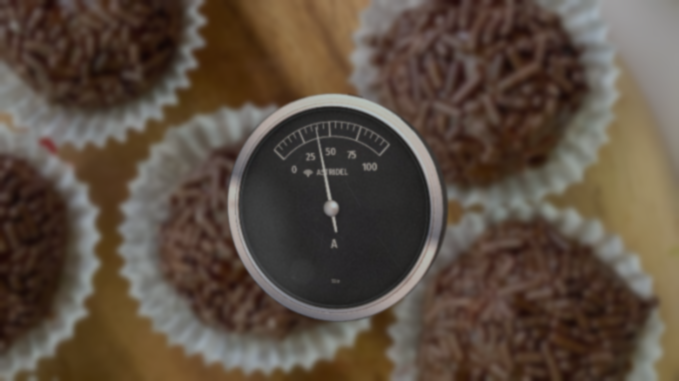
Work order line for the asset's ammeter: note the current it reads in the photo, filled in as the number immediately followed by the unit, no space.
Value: 40A
